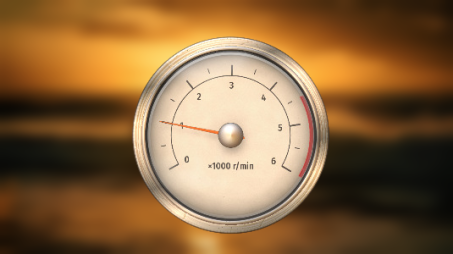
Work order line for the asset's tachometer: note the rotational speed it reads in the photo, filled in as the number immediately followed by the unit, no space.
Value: 1000rpm
